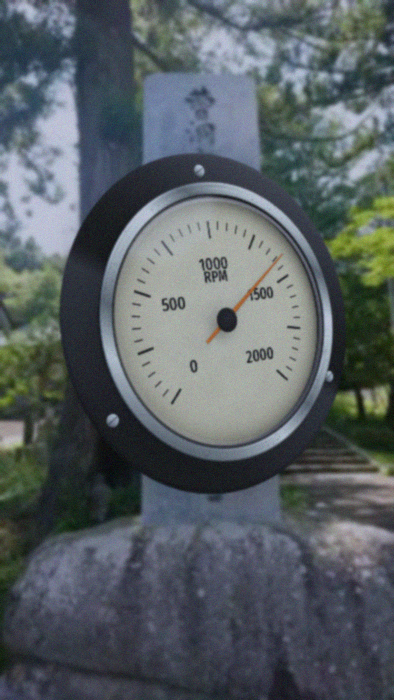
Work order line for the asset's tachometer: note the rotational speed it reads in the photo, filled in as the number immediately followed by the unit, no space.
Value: 1400rpm
